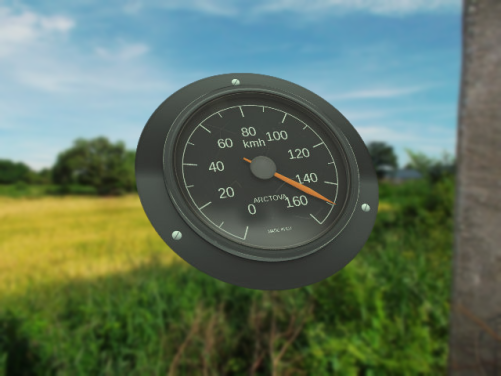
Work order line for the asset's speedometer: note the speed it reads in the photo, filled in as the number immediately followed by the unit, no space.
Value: 150km/h
